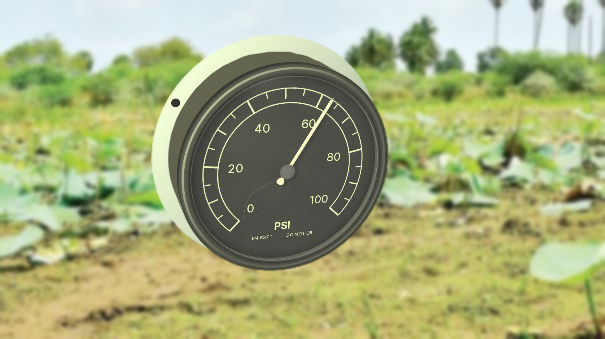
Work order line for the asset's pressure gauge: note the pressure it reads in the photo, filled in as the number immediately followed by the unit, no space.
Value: 62.5psi
